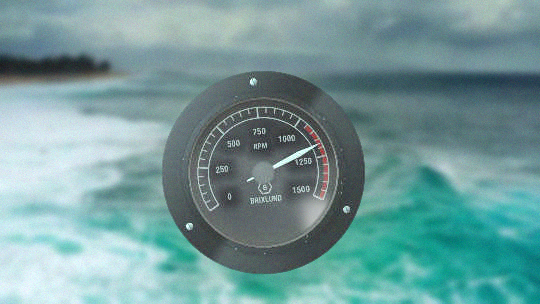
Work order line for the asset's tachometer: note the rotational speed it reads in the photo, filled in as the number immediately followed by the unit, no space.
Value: 1175rpm
